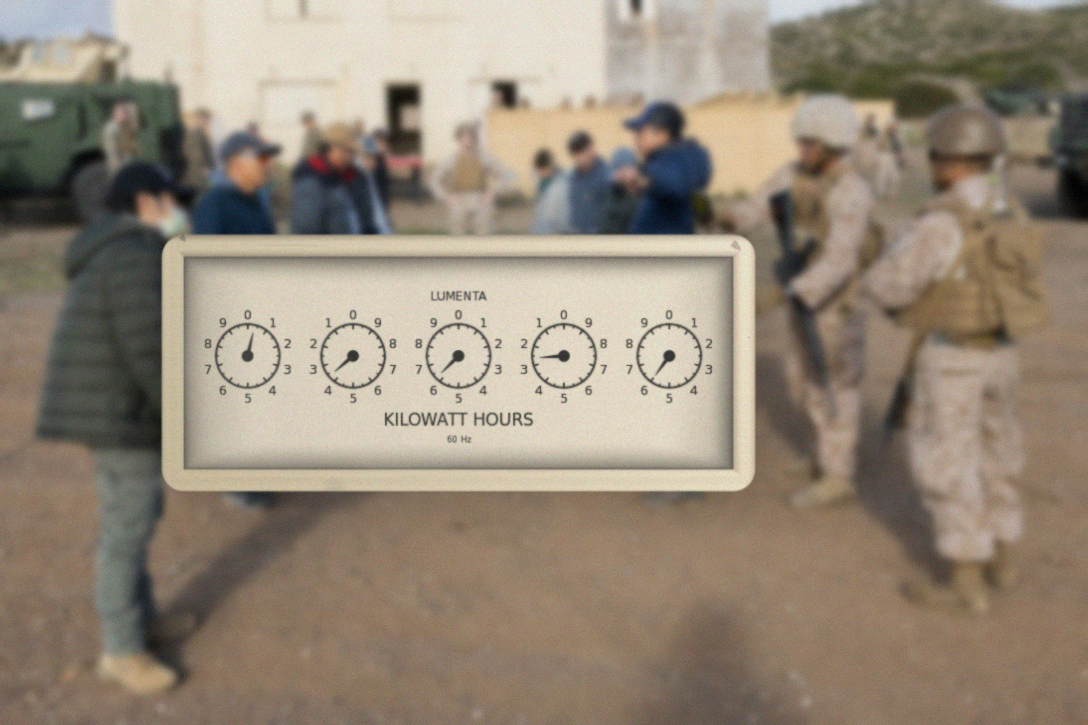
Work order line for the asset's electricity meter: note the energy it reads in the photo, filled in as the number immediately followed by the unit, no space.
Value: 3626kWh
